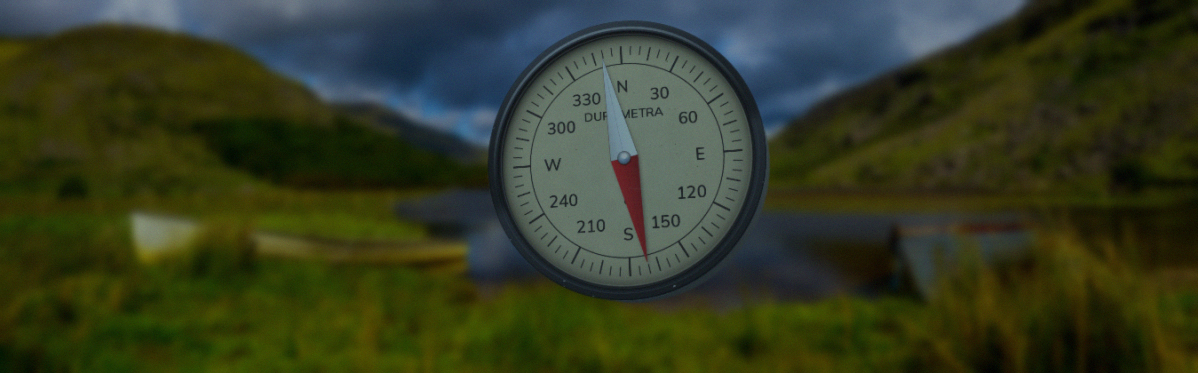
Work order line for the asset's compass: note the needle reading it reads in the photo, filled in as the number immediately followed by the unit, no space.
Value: 170°
